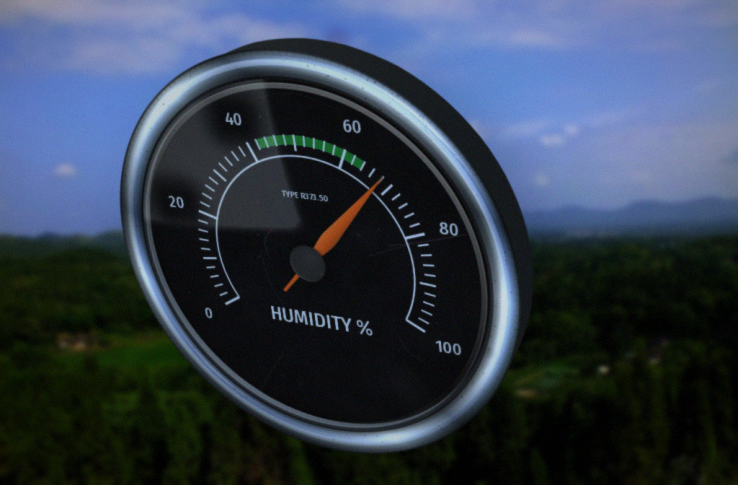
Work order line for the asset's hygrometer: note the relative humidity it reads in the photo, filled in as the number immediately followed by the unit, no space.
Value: 68%
